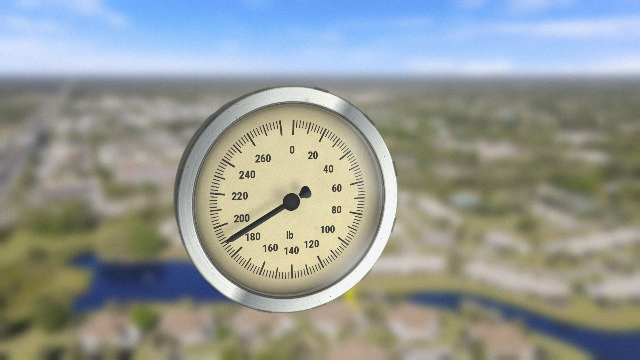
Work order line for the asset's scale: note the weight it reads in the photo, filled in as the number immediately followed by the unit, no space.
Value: 190lb
